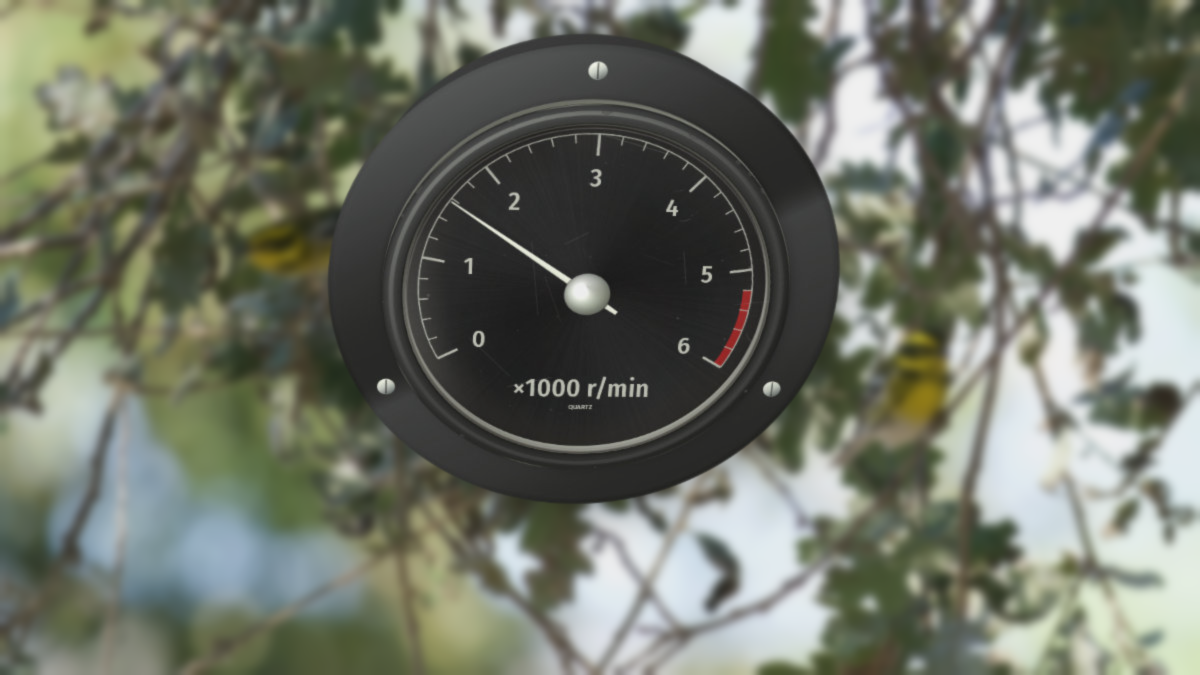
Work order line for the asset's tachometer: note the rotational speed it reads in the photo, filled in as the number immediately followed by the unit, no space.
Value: 1600rpm
